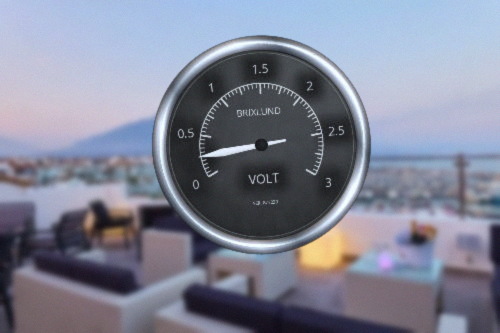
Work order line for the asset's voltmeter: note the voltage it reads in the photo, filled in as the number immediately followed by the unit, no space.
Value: 0.25V
